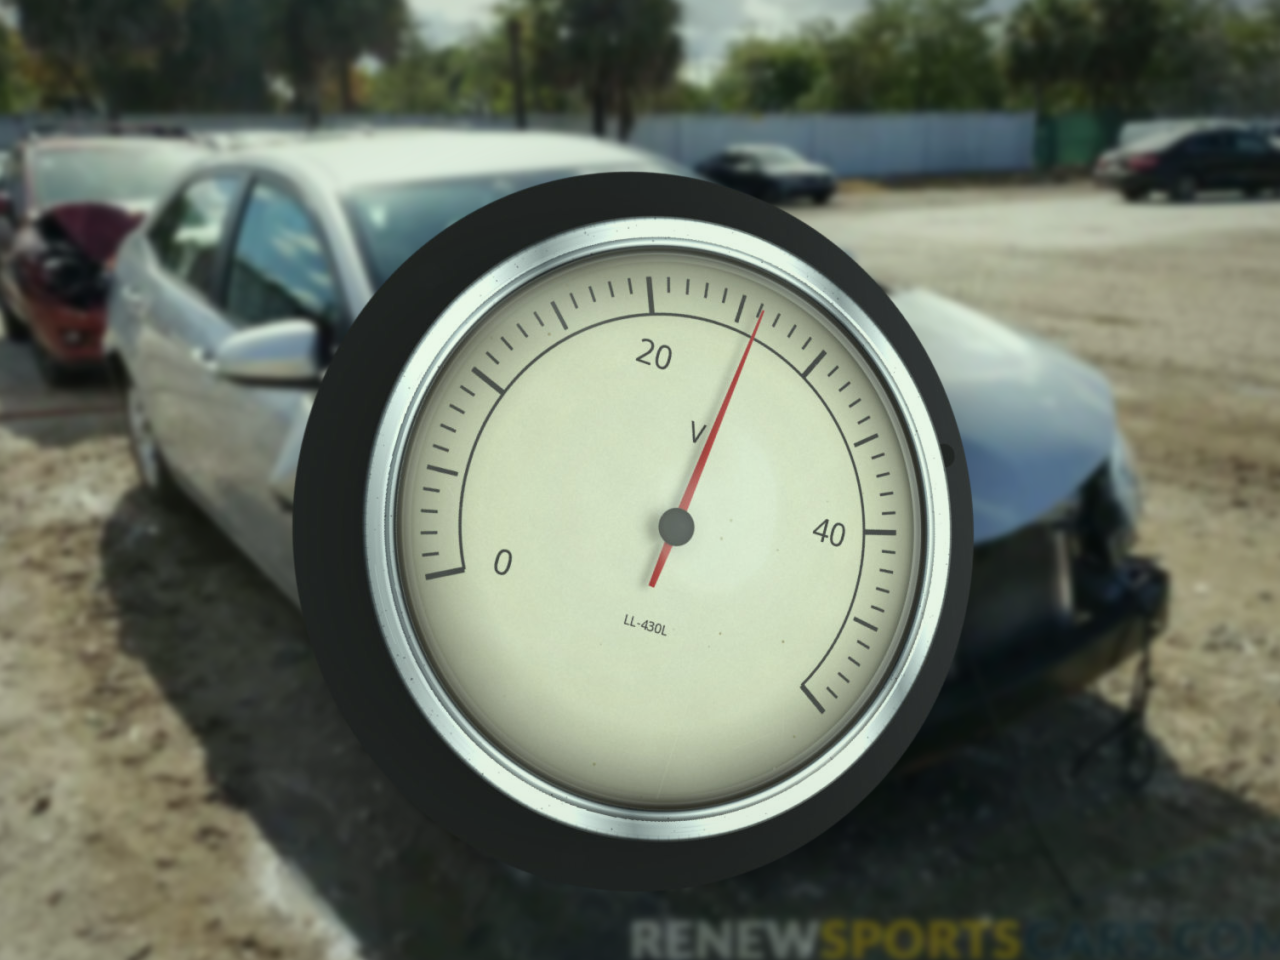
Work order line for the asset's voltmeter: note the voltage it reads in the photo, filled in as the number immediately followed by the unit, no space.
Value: 26V
